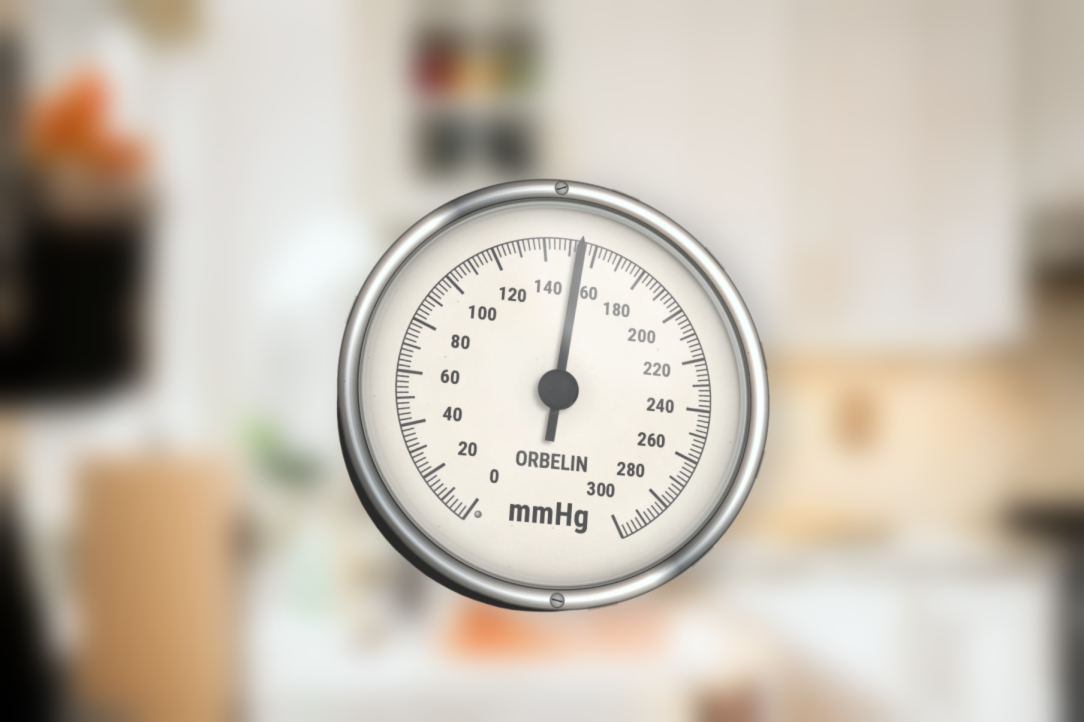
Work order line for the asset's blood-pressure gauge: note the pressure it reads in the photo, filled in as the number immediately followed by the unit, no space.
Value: 154mmHg
